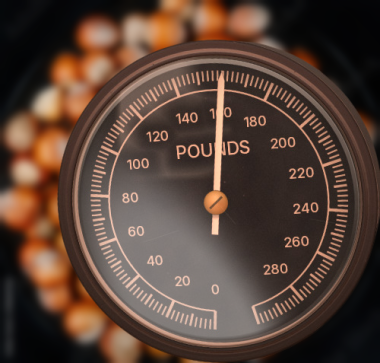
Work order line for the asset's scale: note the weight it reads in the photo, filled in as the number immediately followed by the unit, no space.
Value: 160lb
